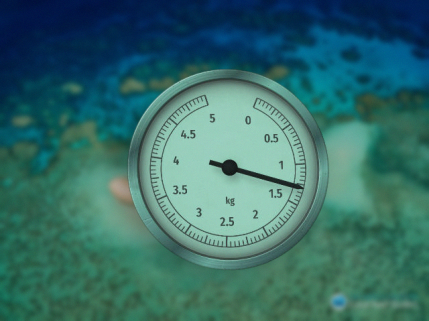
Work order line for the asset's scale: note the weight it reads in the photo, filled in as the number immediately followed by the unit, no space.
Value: 1.3kg
